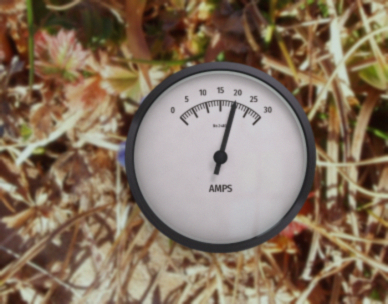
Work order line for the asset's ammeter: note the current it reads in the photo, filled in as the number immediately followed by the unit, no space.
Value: 20A
